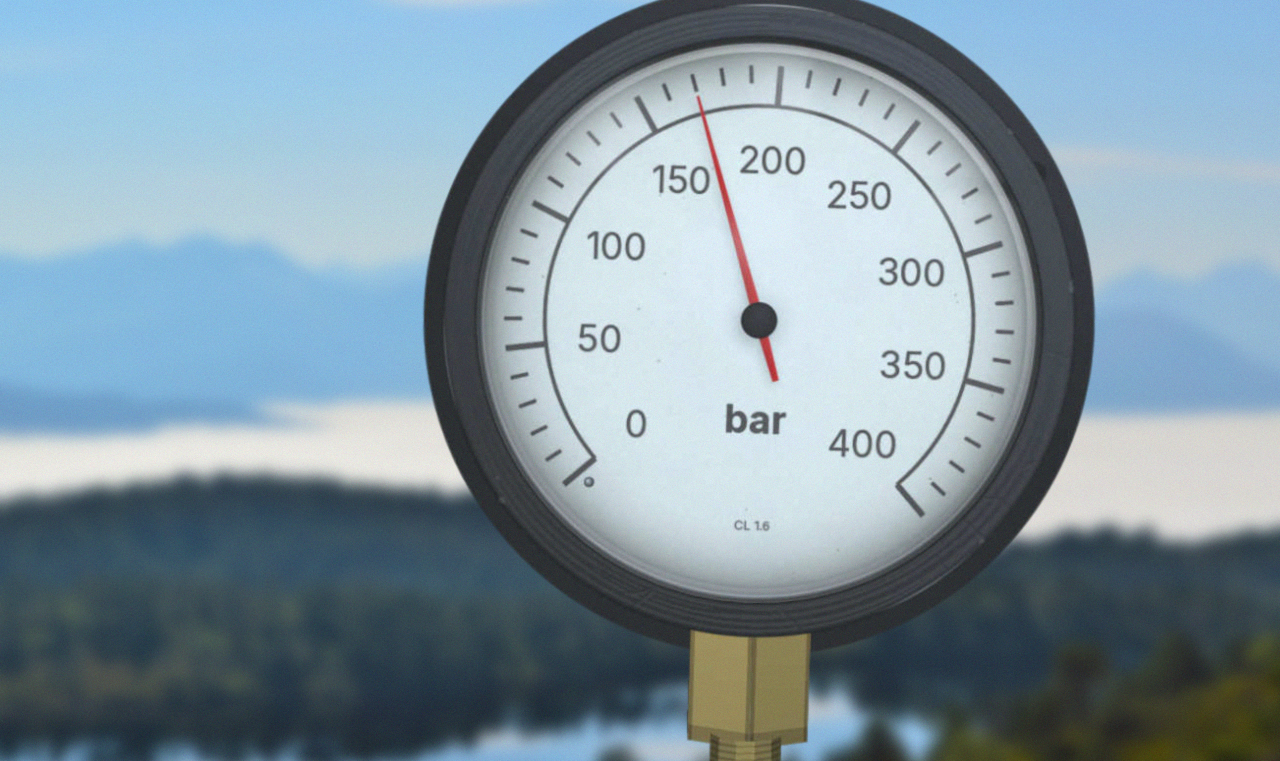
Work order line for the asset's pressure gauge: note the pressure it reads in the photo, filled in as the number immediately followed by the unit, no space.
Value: 170bar
